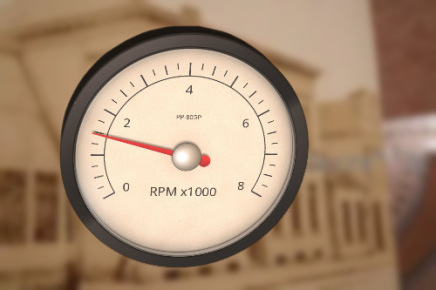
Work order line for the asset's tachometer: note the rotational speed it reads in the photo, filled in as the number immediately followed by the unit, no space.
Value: 1500rpm
